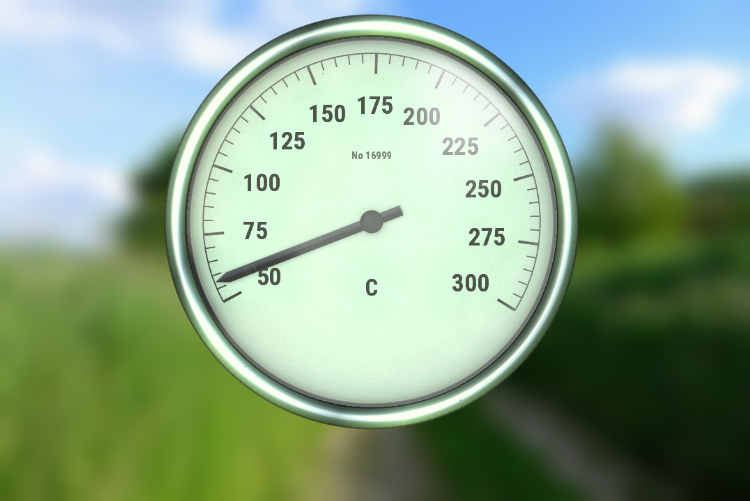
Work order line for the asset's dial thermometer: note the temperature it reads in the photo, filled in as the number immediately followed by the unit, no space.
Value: 57.5°C
